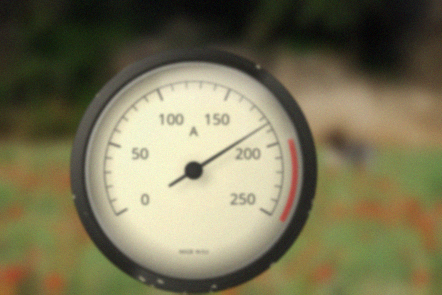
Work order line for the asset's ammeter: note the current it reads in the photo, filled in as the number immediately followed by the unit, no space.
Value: 185A
